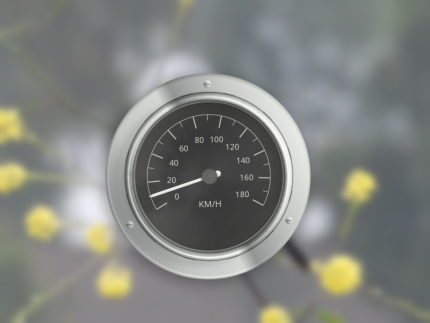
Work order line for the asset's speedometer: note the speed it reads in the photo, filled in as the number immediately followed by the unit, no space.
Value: 10km/h
